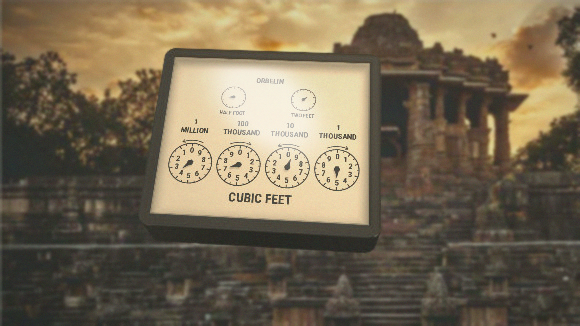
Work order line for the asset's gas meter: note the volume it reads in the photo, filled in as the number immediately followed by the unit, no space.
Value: 369500ft³
